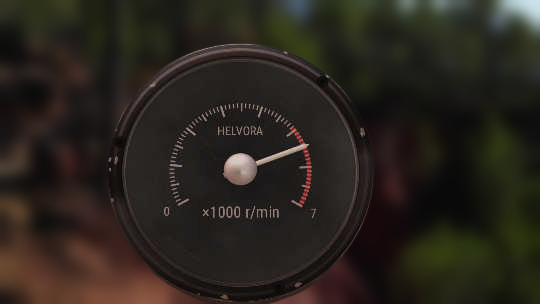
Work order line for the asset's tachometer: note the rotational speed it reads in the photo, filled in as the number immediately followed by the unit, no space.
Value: 5500rpm
